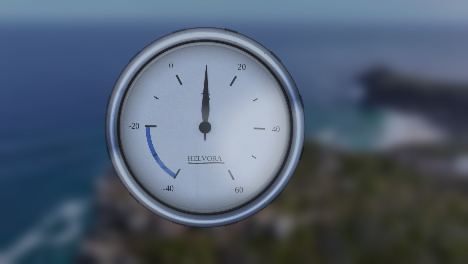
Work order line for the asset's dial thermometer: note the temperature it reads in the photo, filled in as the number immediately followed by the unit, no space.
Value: 10°C
